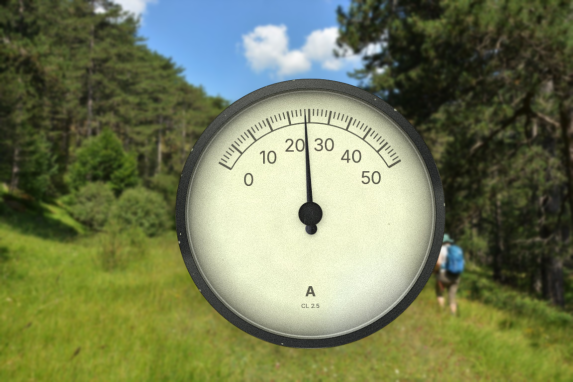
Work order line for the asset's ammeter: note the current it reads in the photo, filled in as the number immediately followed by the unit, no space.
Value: 24A
